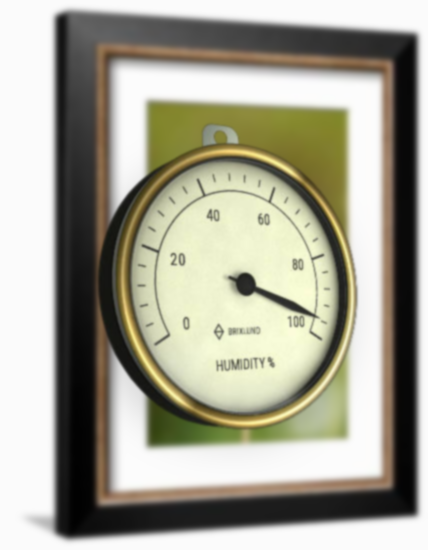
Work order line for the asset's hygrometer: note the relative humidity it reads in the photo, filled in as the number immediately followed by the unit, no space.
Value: 96%
